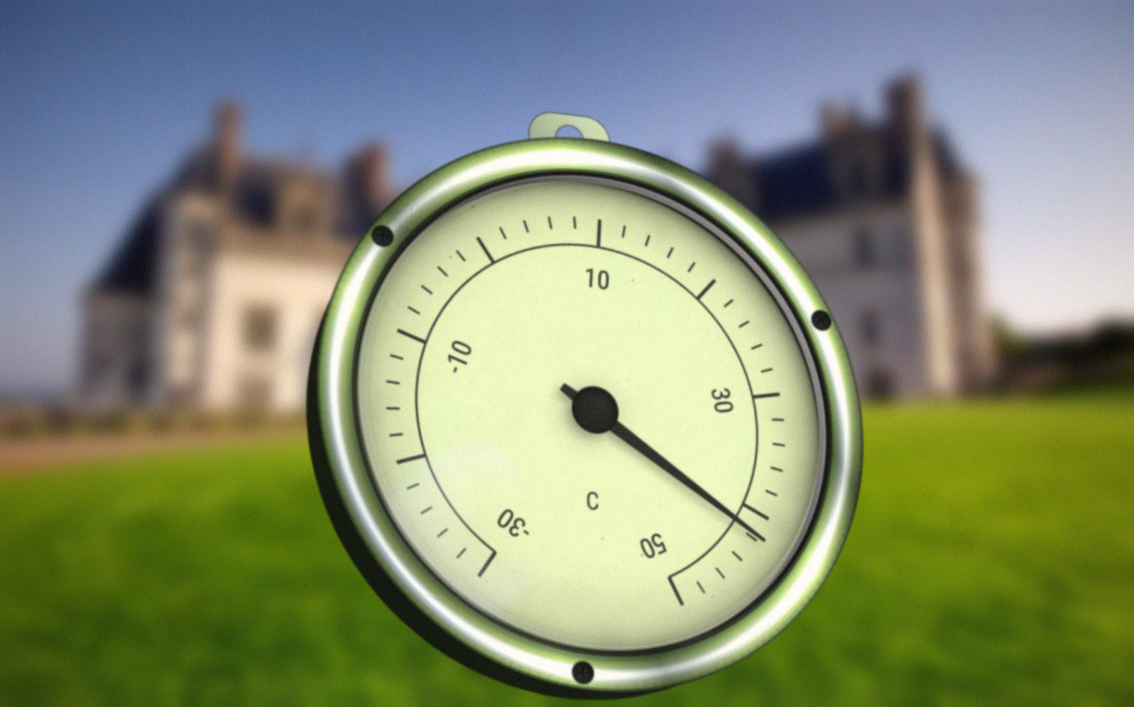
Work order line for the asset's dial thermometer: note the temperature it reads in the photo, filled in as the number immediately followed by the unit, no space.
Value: 42°C
